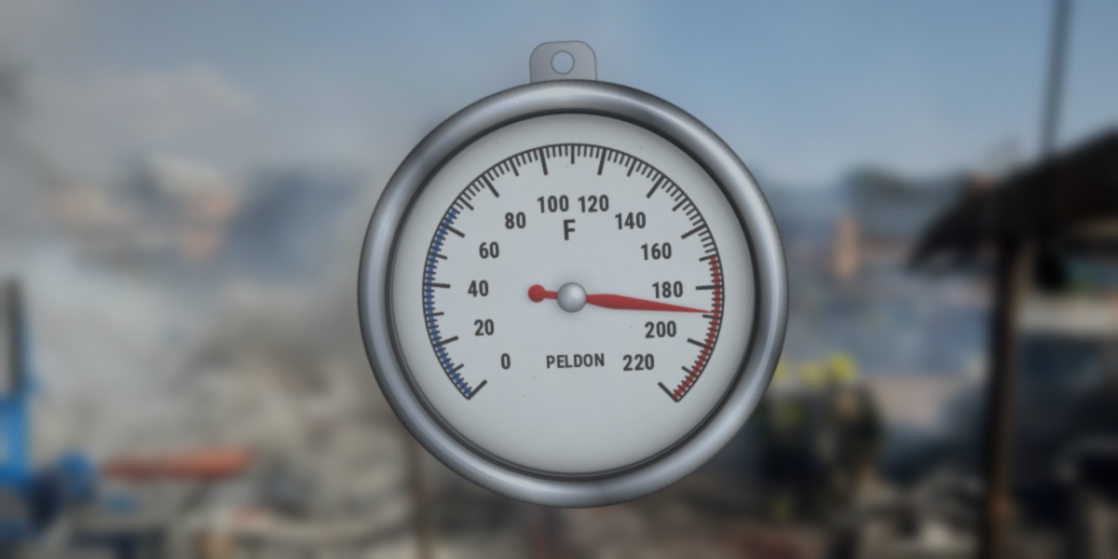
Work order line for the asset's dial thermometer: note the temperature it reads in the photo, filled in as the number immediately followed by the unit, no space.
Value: 188°F
